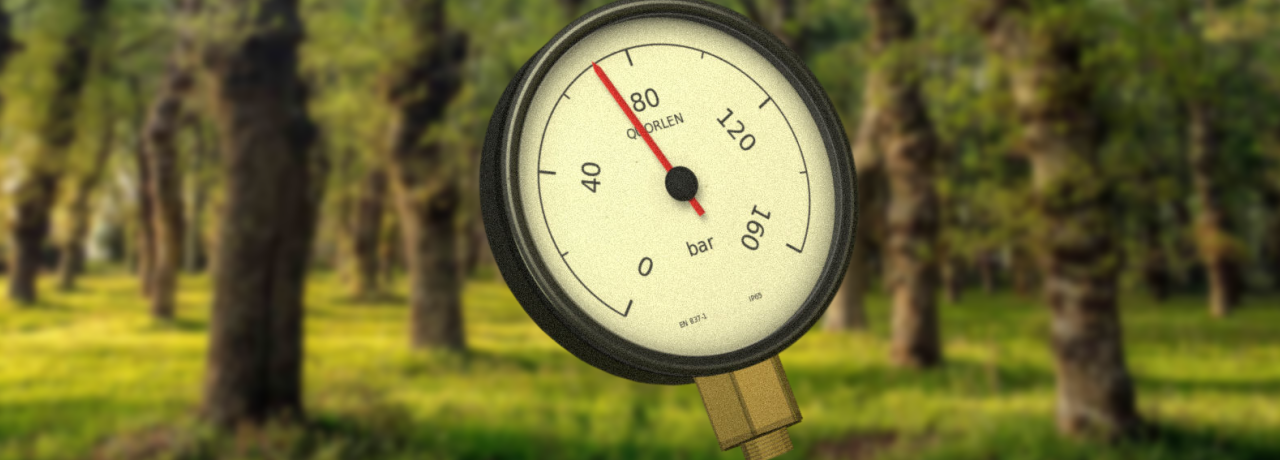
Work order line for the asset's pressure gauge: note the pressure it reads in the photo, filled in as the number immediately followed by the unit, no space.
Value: 70bar
